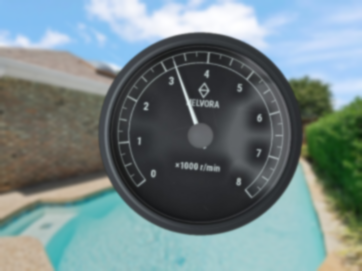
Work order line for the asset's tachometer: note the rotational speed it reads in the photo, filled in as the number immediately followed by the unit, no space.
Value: 3250rpm
